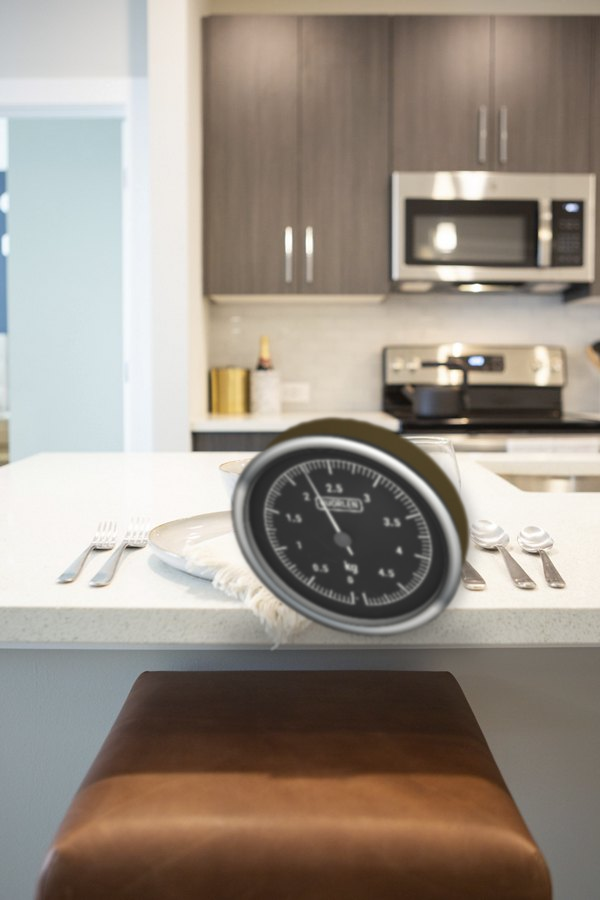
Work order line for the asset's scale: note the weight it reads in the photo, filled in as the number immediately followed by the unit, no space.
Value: 2.25kg
